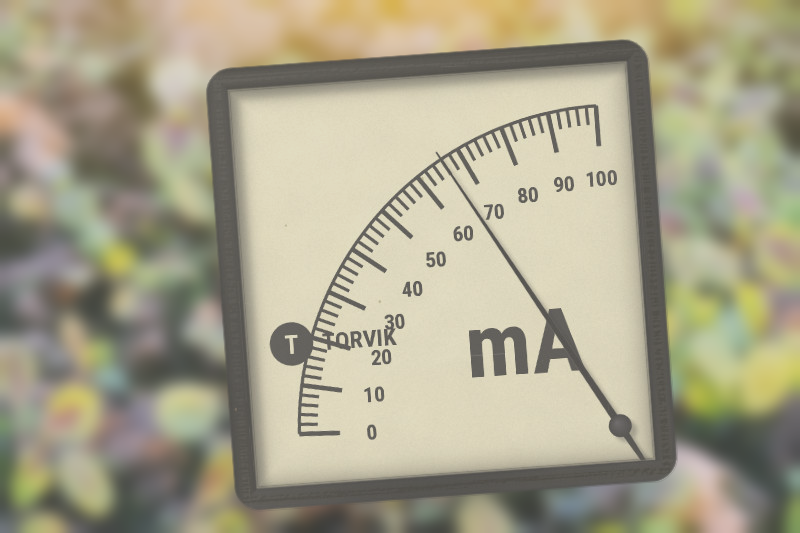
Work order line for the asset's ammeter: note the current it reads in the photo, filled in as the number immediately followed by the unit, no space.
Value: 66mA
